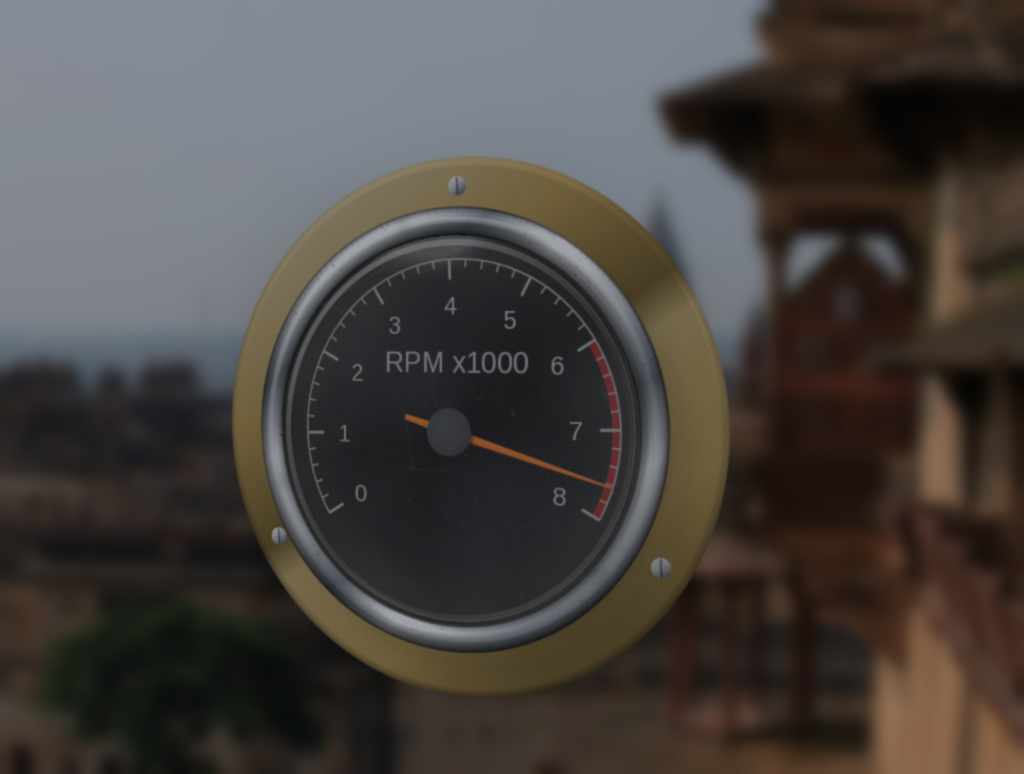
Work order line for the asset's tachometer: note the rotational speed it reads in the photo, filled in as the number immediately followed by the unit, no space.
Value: 7600rpm
